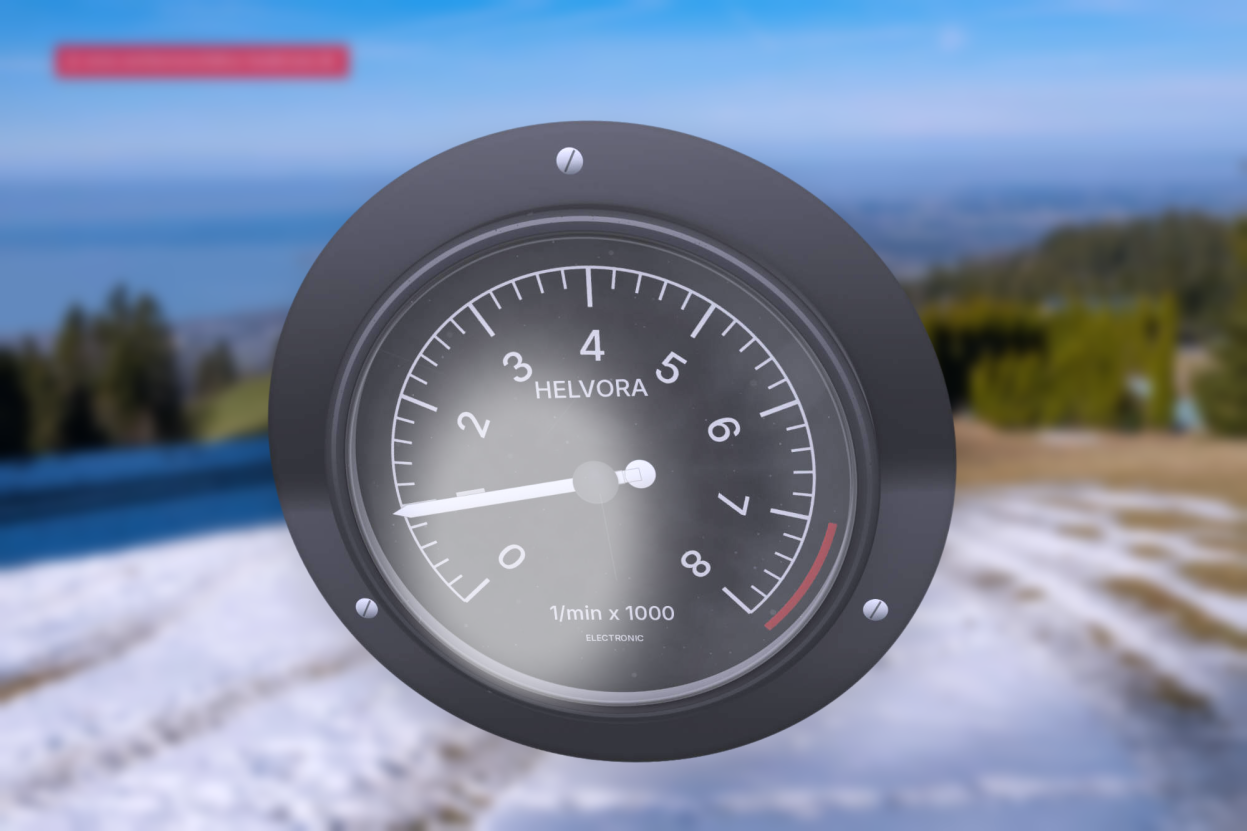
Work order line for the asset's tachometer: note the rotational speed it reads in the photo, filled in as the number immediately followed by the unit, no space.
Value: 1000rpm
